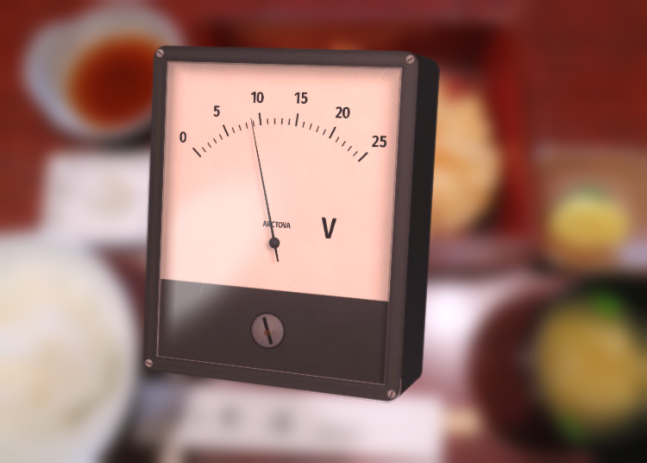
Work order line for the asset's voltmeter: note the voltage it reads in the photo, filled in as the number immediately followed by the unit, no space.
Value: 9V
